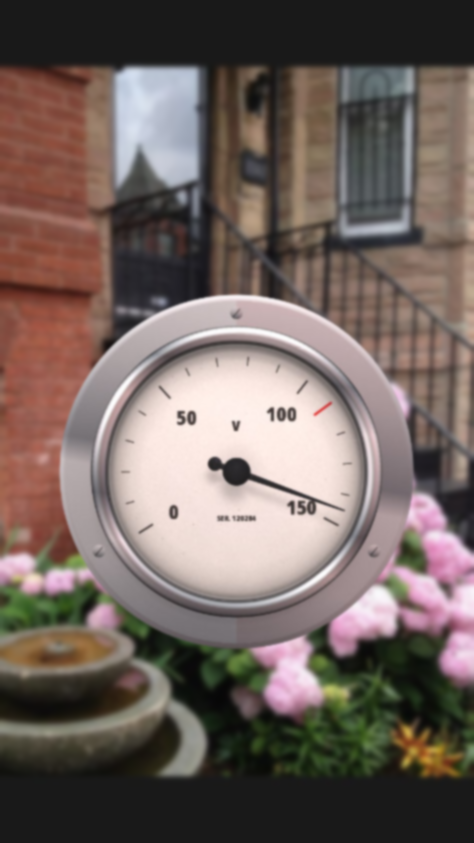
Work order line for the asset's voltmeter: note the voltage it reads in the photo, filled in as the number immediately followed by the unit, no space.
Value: 145V
